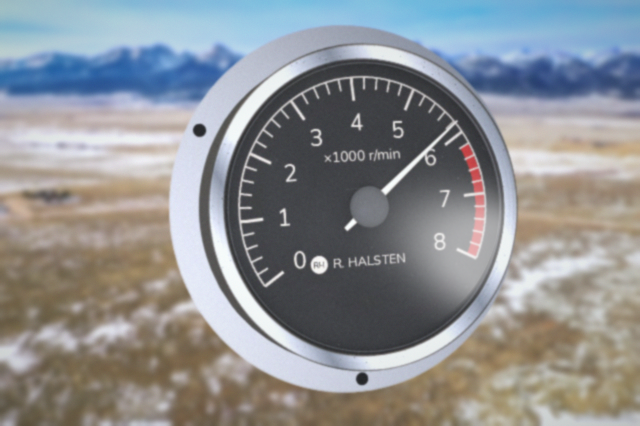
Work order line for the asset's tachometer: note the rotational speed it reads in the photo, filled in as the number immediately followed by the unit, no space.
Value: 5800rpm
